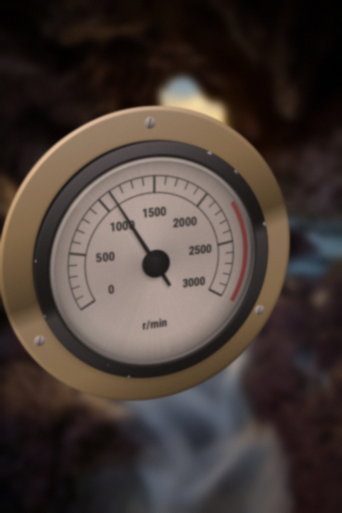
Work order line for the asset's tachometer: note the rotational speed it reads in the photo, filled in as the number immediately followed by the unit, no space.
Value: 1100rpm
